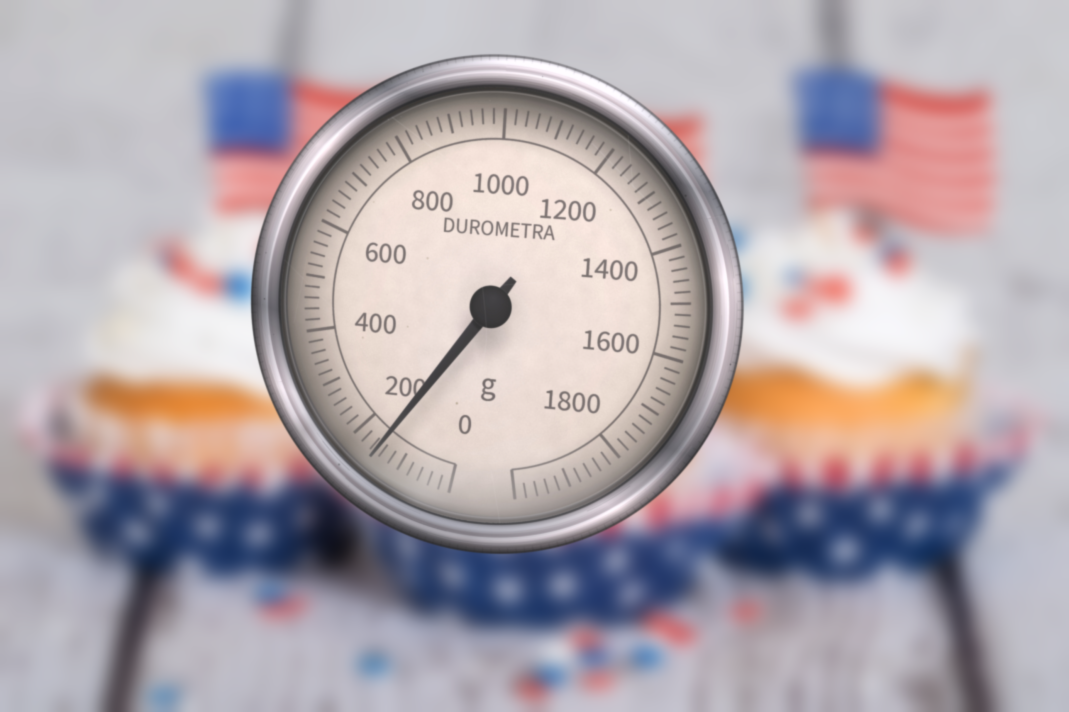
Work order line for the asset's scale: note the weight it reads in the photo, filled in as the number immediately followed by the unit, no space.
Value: 150g
